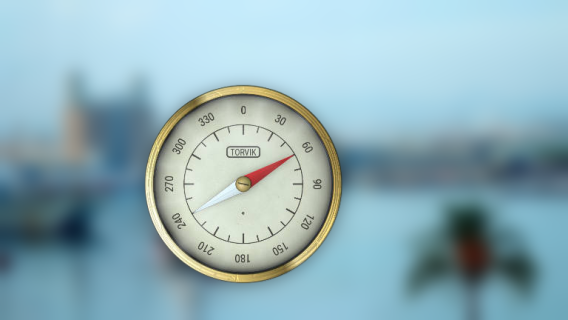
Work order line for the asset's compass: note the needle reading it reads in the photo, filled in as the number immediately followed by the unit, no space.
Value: 60°
